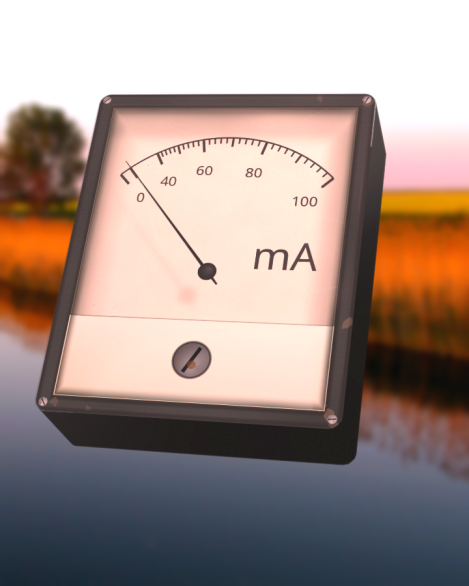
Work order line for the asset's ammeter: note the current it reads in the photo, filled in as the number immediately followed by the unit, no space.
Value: 20mA
